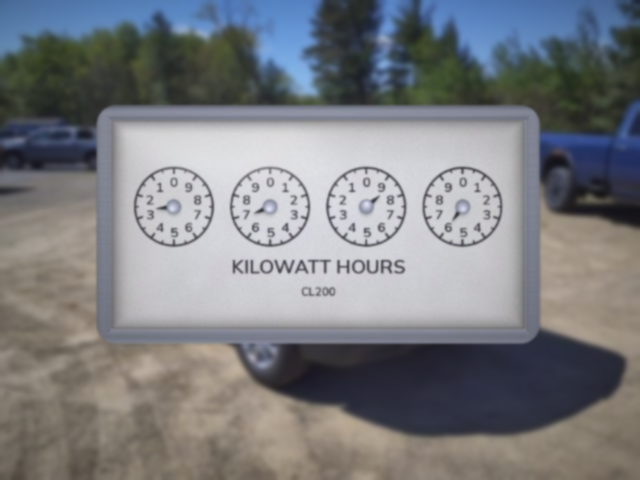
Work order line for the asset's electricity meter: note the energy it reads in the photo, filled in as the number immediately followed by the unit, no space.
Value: 2686kWh
